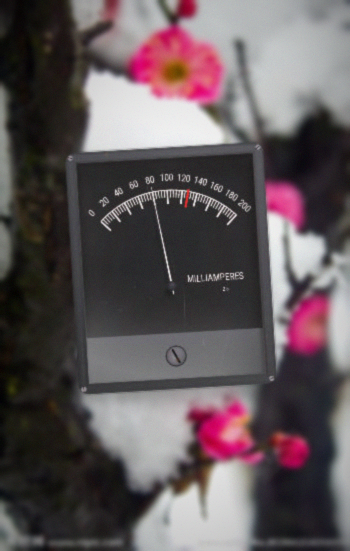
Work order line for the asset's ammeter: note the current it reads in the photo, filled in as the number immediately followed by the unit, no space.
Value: 80mA
